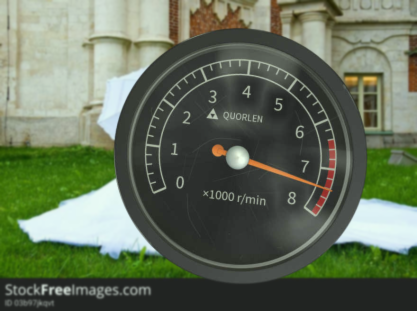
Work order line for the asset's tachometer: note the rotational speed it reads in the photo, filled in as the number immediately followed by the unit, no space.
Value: 7400rpm
